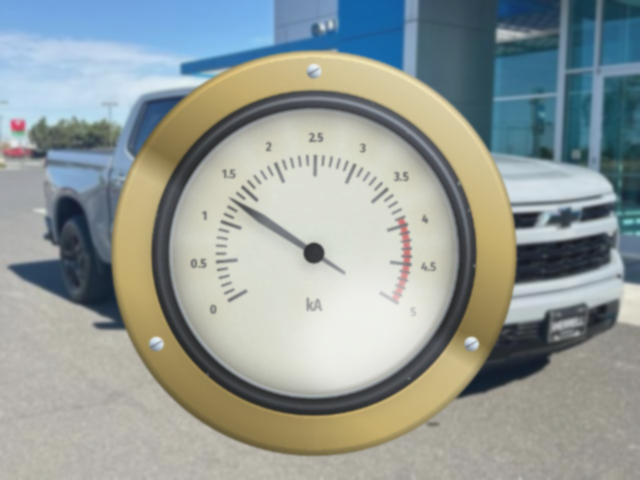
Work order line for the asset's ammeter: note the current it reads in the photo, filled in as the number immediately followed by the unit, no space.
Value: 1.3kA
